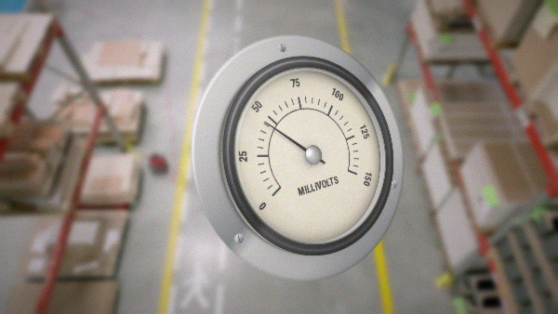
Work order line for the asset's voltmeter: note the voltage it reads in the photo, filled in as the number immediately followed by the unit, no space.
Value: 45mV
